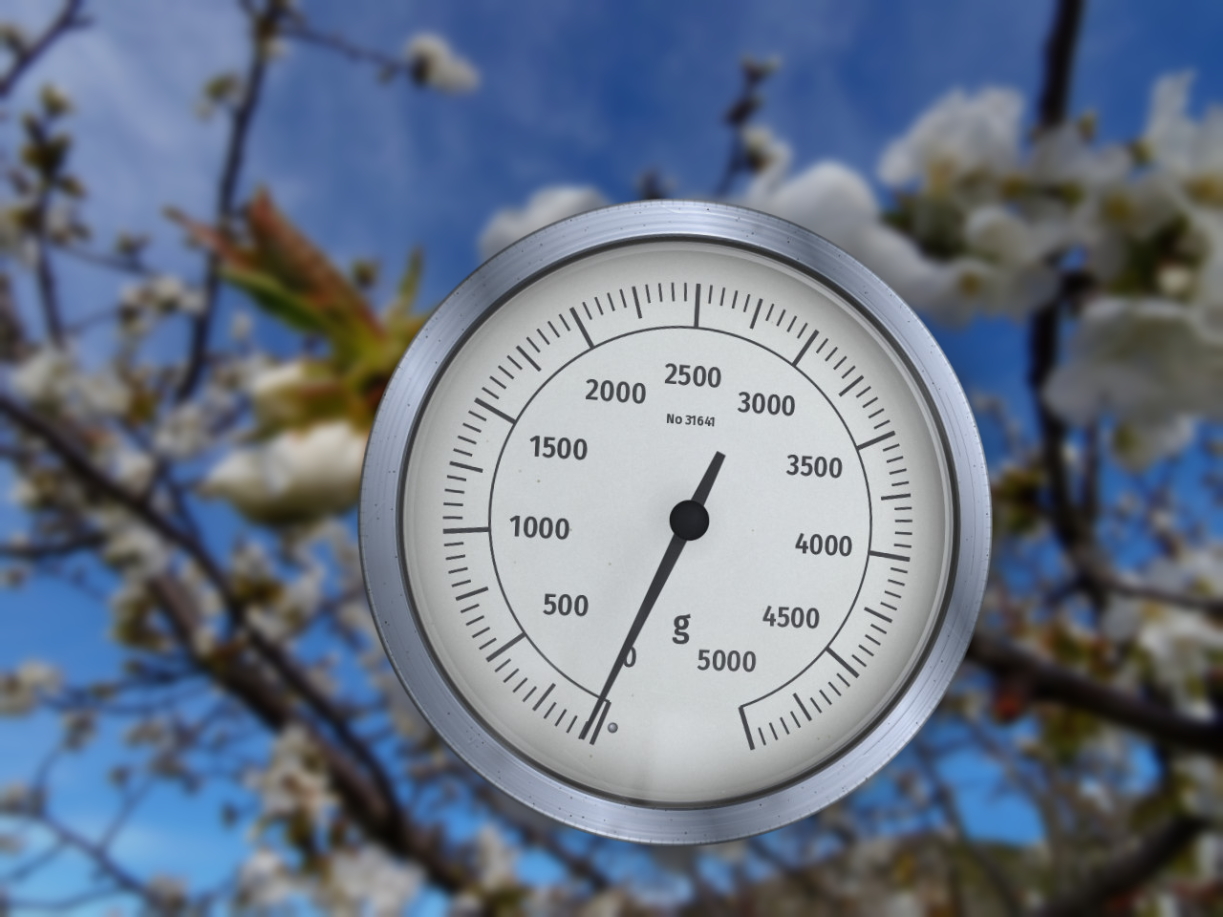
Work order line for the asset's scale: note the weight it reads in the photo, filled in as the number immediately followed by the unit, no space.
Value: 50g
